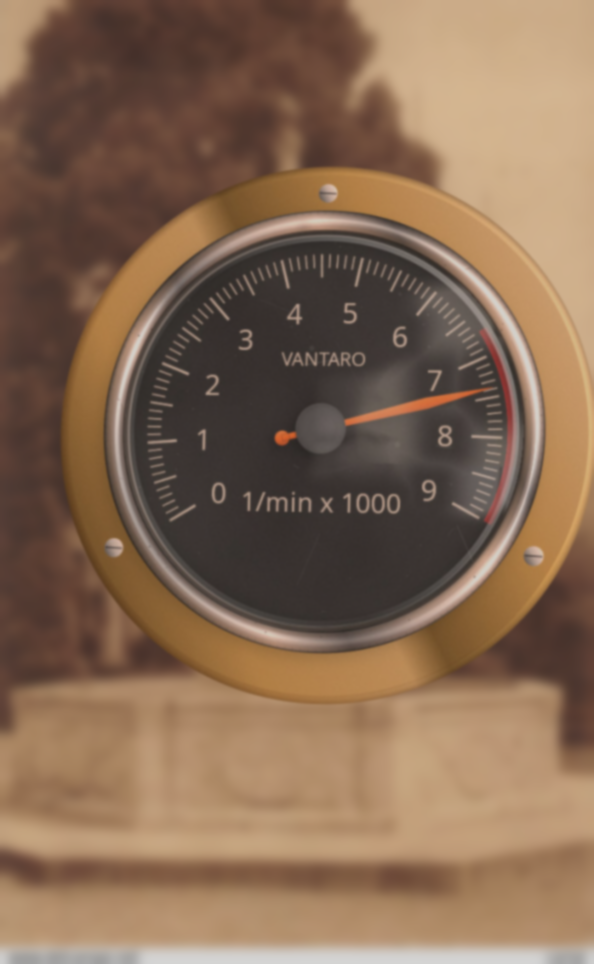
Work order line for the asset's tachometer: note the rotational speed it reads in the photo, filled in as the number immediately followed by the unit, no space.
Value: 7400rpm
